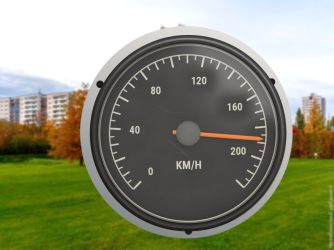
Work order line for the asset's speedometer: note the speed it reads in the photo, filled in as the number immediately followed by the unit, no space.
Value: 187.5km/h
